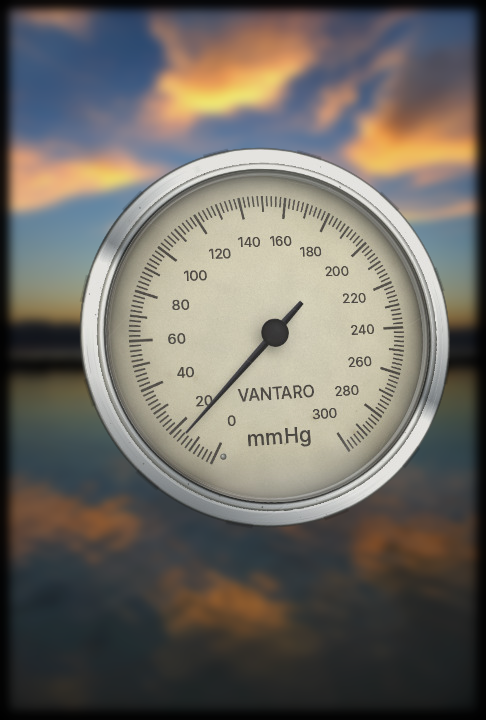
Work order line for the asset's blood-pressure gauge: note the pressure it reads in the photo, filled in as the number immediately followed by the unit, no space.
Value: 16mmHg
